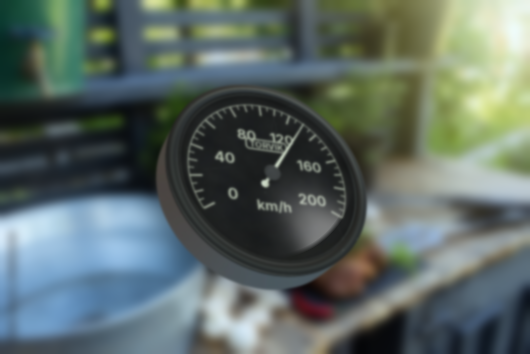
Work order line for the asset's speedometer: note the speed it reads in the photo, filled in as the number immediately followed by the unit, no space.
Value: 130km/h
